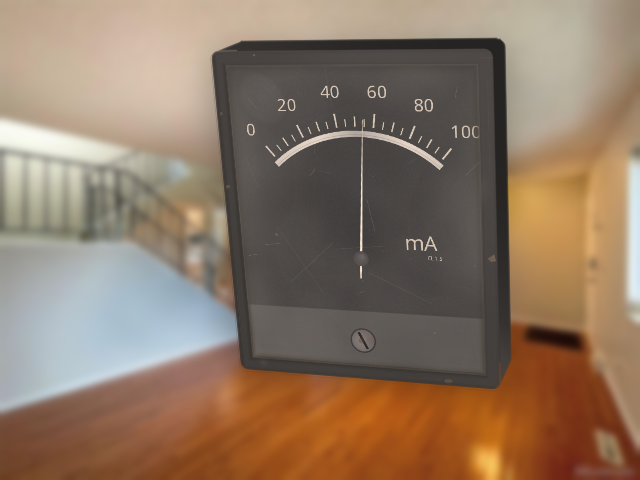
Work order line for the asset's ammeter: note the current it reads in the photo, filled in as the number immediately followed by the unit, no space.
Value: 55mA
